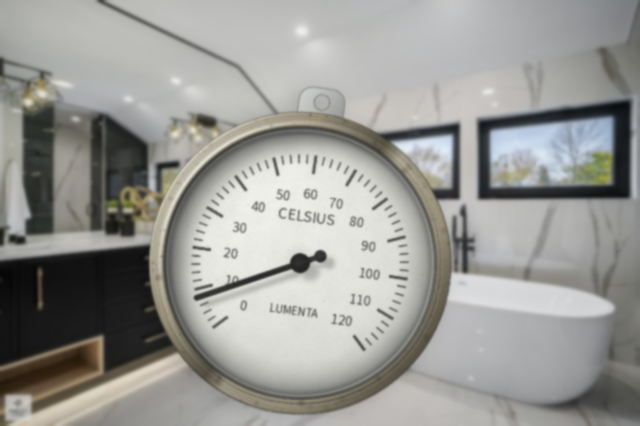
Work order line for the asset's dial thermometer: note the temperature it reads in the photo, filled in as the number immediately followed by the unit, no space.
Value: 8°C
